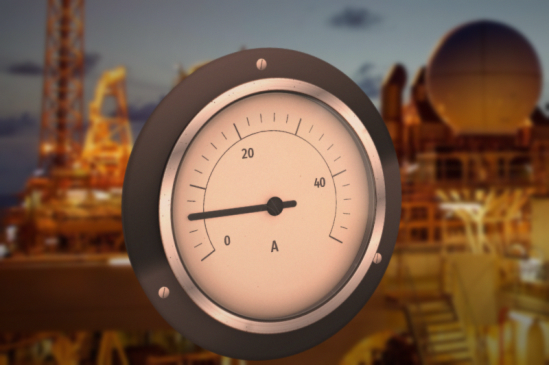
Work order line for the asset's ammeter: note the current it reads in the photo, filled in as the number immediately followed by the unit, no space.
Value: 6A
